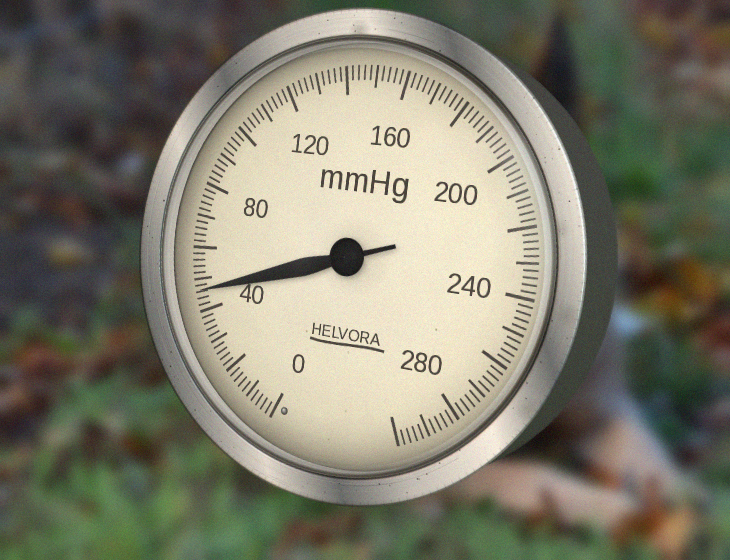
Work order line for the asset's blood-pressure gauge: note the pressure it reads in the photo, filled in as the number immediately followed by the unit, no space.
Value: 46mmHg
